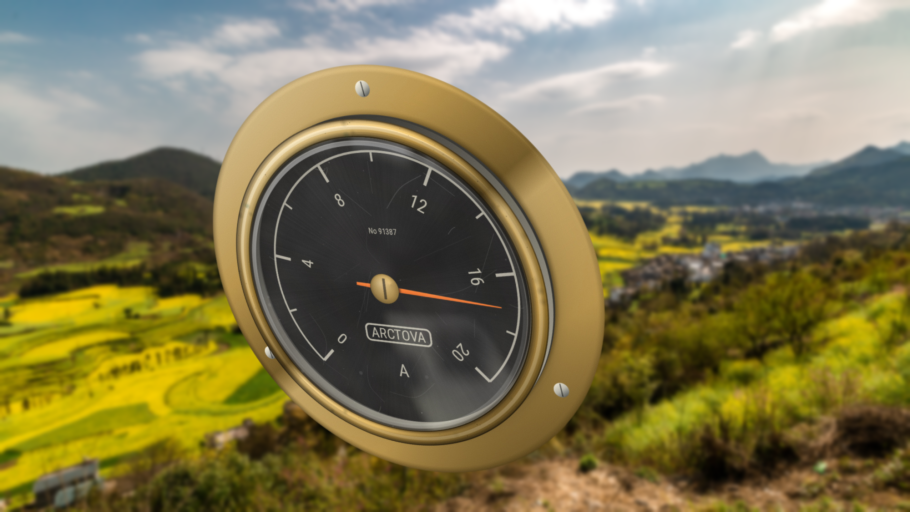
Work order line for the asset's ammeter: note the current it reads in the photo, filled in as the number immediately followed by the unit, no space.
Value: 17A
